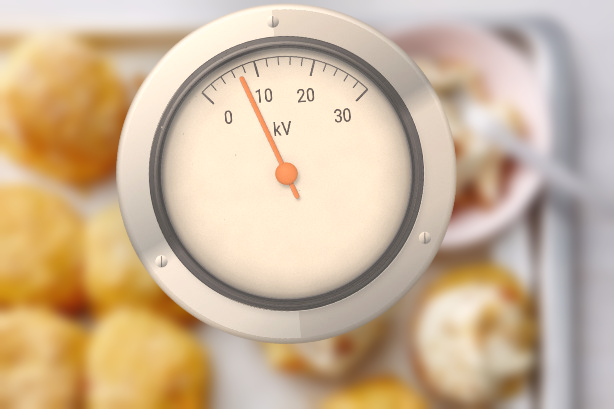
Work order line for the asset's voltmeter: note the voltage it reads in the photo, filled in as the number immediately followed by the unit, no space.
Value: 7kV
